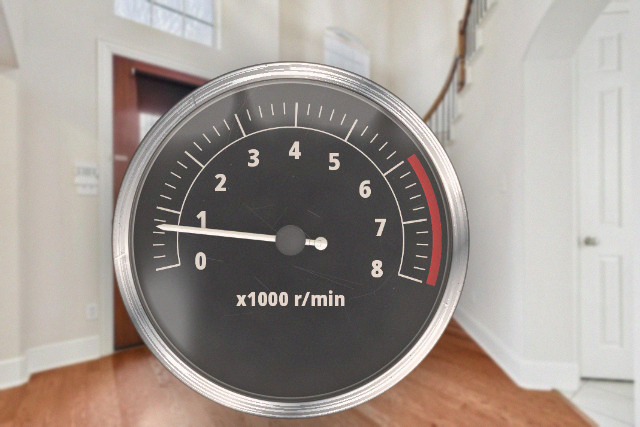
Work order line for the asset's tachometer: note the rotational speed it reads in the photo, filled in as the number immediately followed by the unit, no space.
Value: 700rpm
